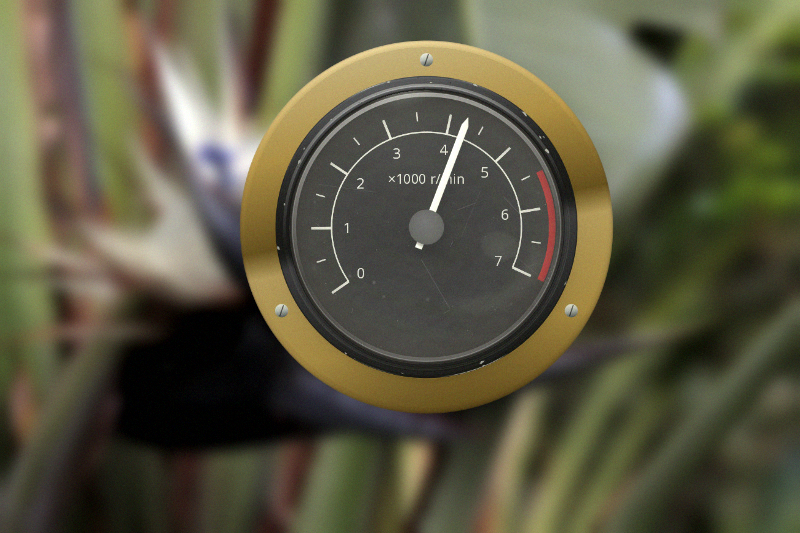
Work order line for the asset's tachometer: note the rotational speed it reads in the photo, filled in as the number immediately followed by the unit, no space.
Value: 4250rpm
